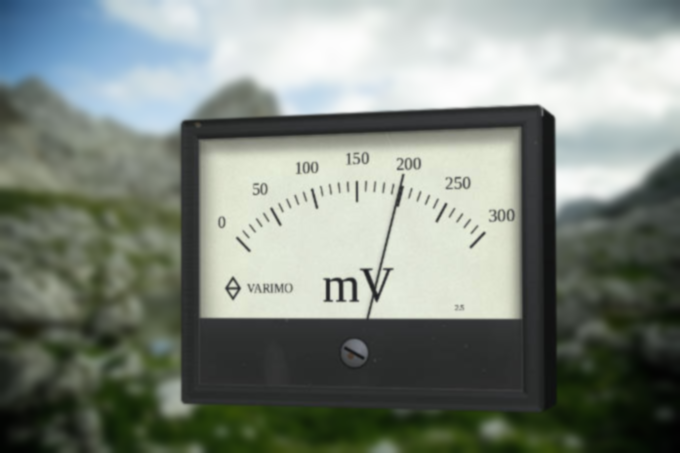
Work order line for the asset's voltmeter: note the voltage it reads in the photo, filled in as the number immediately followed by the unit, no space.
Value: 200mV
